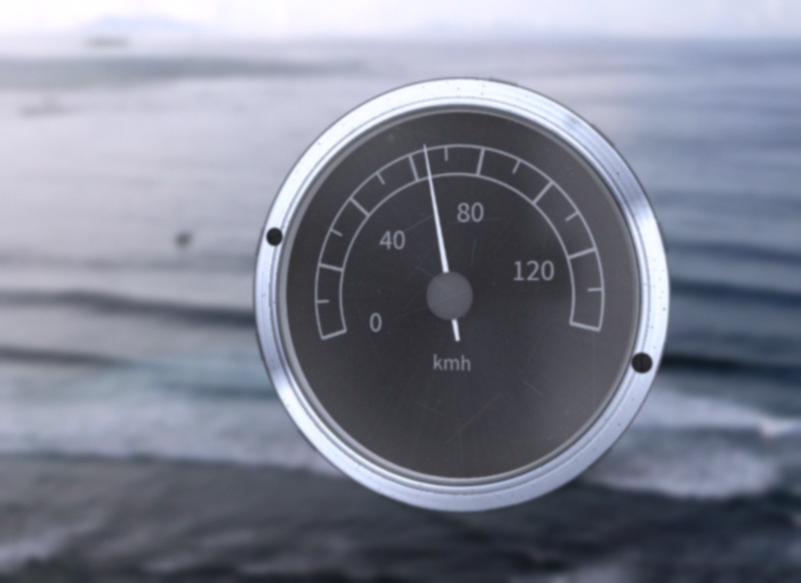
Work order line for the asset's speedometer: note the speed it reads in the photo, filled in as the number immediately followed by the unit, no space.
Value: 65km/h
